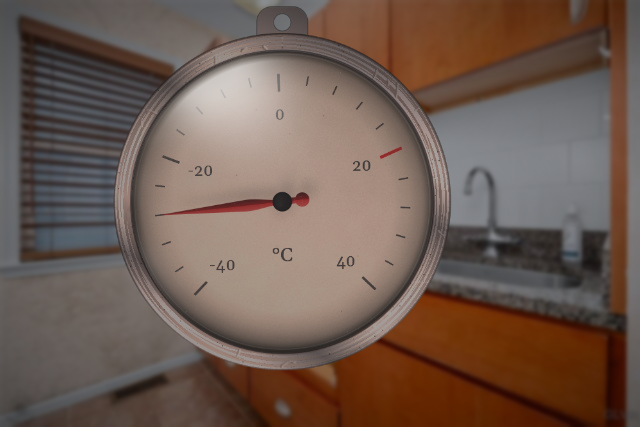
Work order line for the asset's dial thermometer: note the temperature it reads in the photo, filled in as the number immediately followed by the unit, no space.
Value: -28°C
